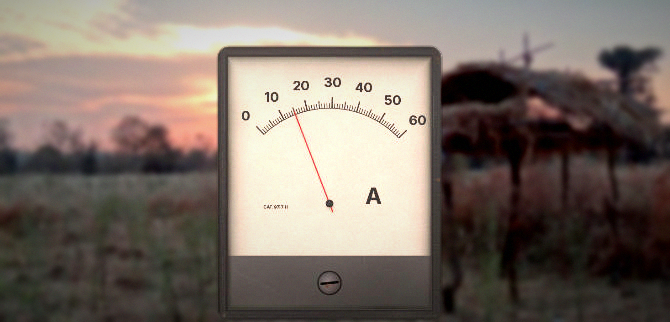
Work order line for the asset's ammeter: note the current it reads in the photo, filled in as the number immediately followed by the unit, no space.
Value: 15A
